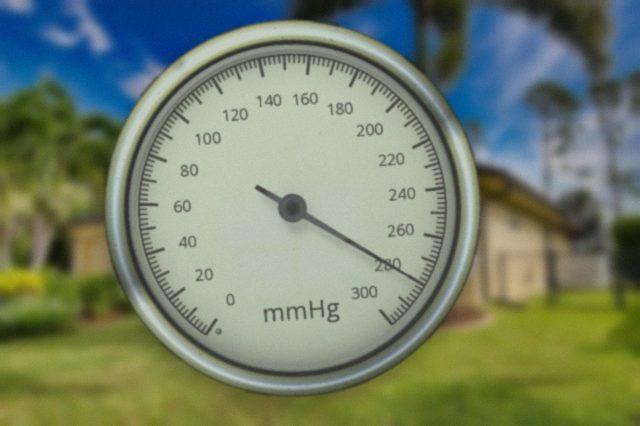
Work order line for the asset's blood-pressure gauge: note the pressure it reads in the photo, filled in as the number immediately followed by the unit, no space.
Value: 280mmHg
